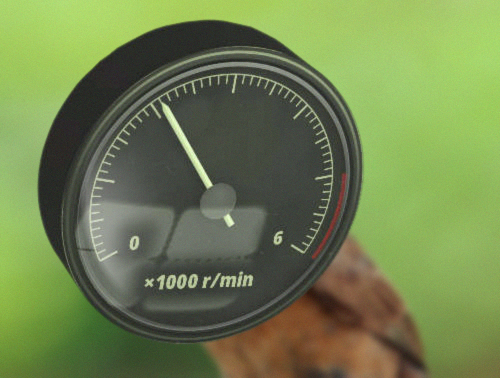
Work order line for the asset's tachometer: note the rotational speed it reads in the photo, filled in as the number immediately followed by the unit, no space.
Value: 2100rpm
